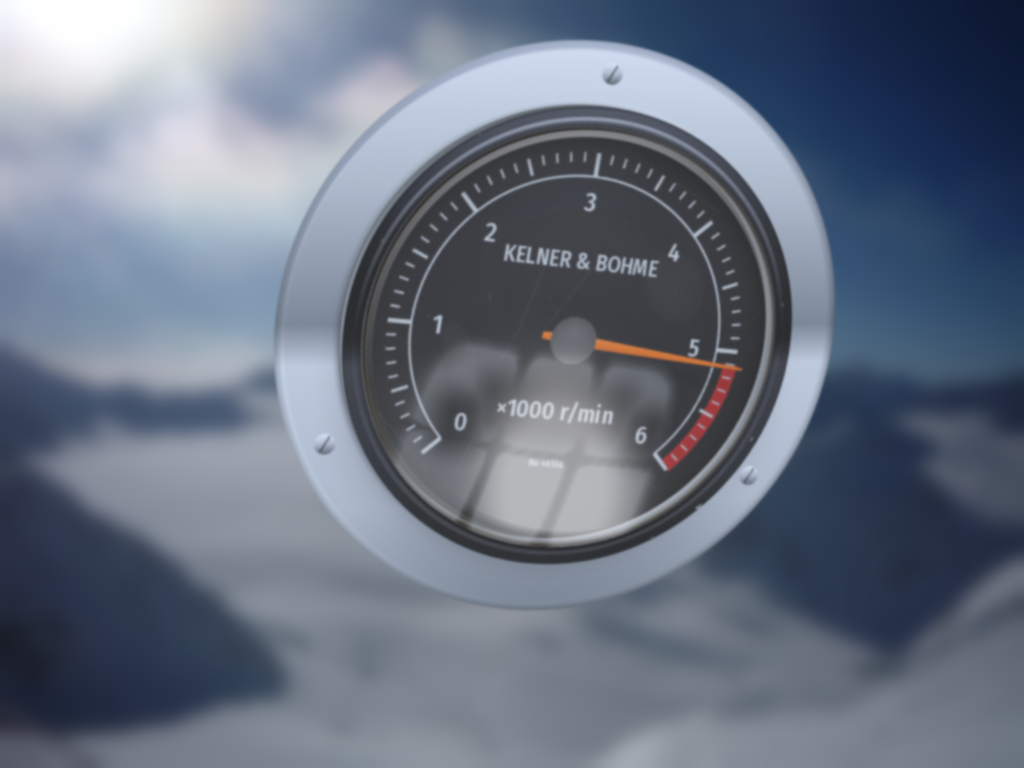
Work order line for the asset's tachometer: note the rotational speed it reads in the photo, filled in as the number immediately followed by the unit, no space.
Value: 5100rpm
